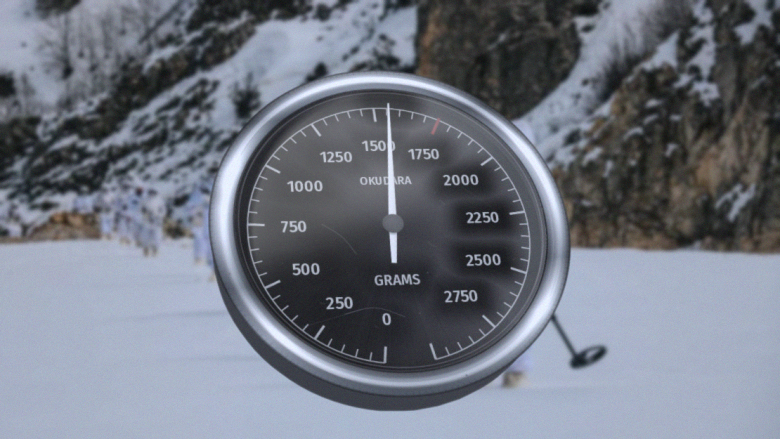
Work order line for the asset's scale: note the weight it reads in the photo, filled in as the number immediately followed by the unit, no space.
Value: 1550g
